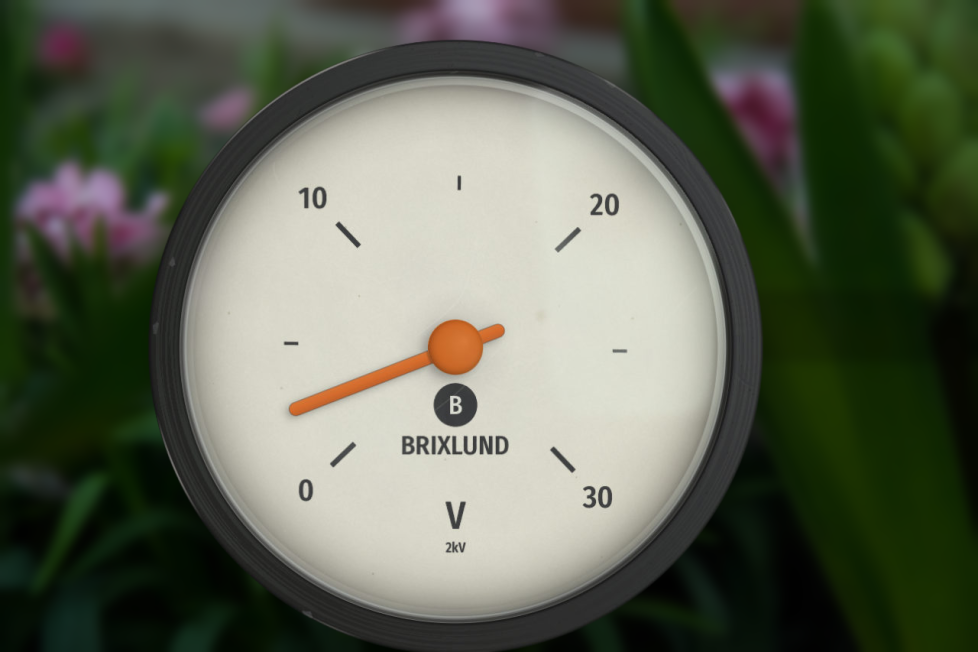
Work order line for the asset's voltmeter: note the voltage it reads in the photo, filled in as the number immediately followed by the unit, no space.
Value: 2.5V
